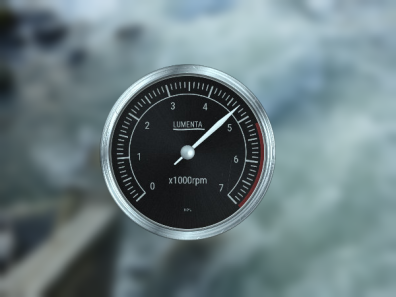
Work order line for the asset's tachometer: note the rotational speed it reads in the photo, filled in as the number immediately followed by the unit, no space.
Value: 4700rpm
